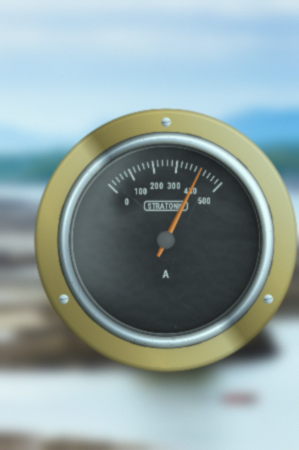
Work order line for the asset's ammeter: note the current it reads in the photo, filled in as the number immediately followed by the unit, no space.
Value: 400A
